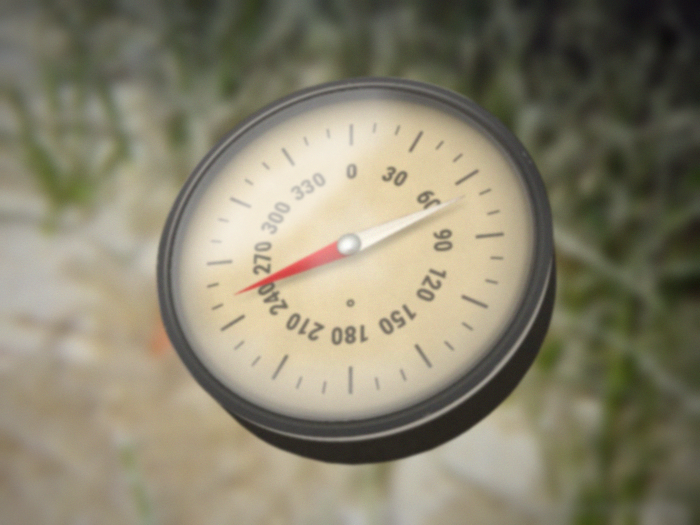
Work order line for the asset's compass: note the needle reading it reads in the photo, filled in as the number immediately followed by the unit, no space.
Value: 250°
